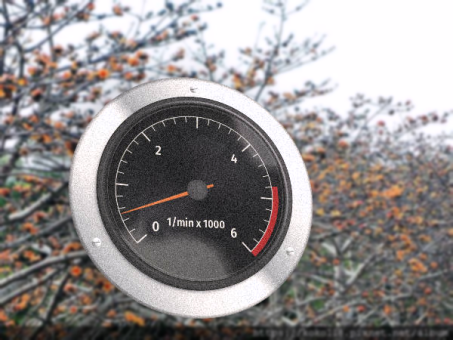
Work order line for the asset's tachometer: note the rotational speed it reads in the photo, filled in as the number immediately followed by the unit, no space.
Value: 500rpm
